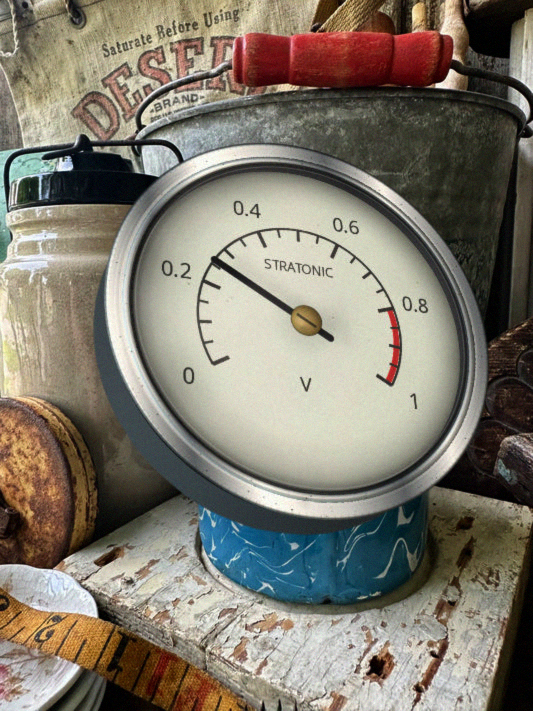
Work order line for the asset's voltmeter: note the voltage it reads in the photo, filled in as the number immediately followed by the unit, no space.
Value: 0.25V
